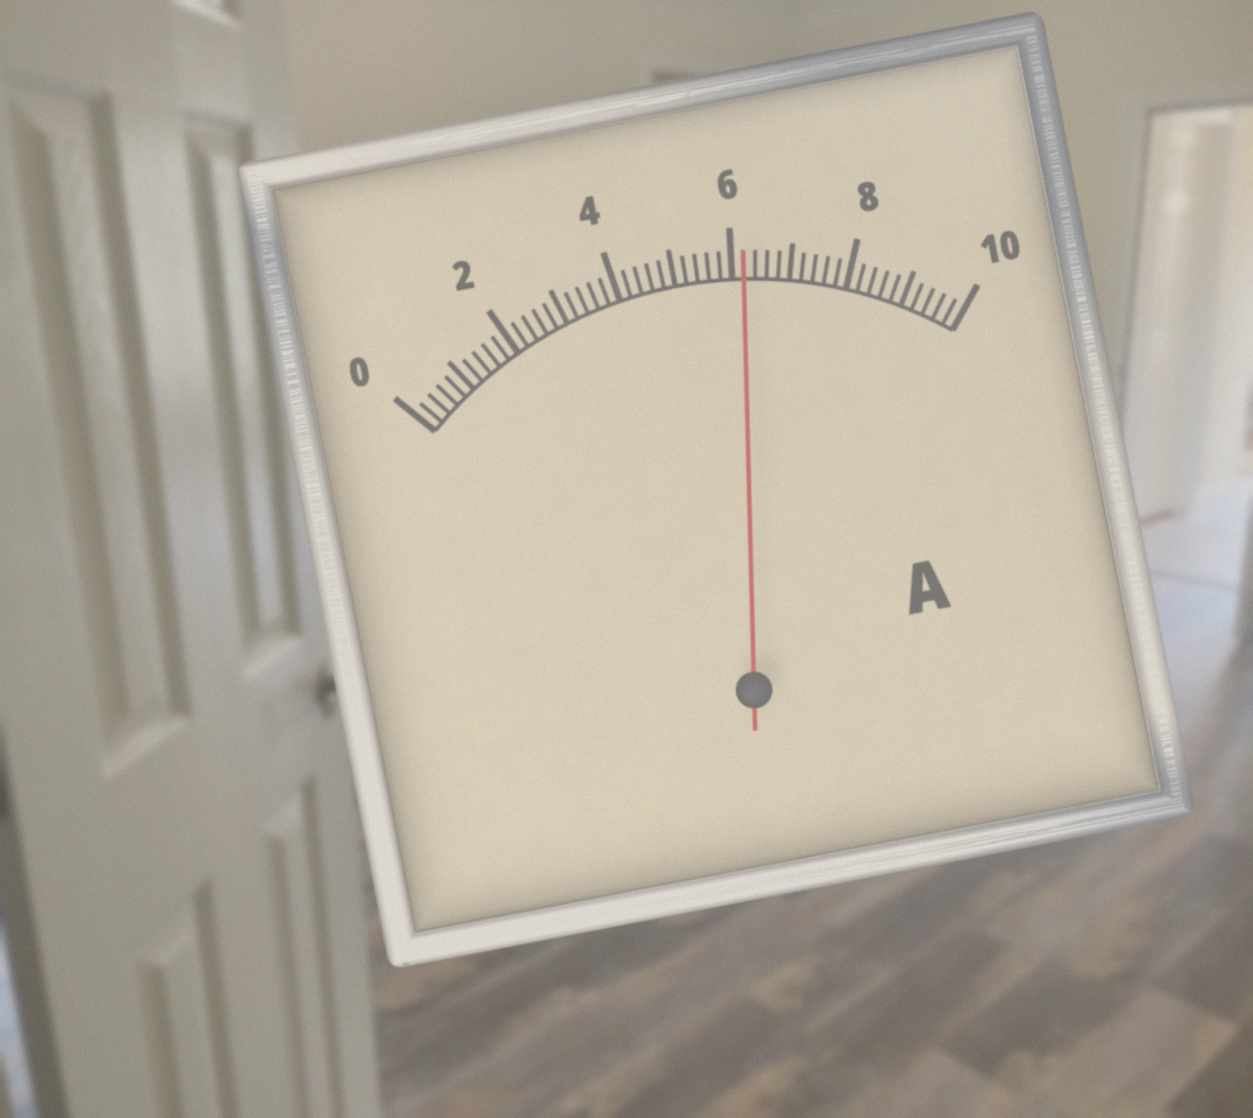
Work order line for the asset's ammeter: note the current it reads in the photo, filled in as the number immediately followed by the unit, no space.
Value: 6.2A
